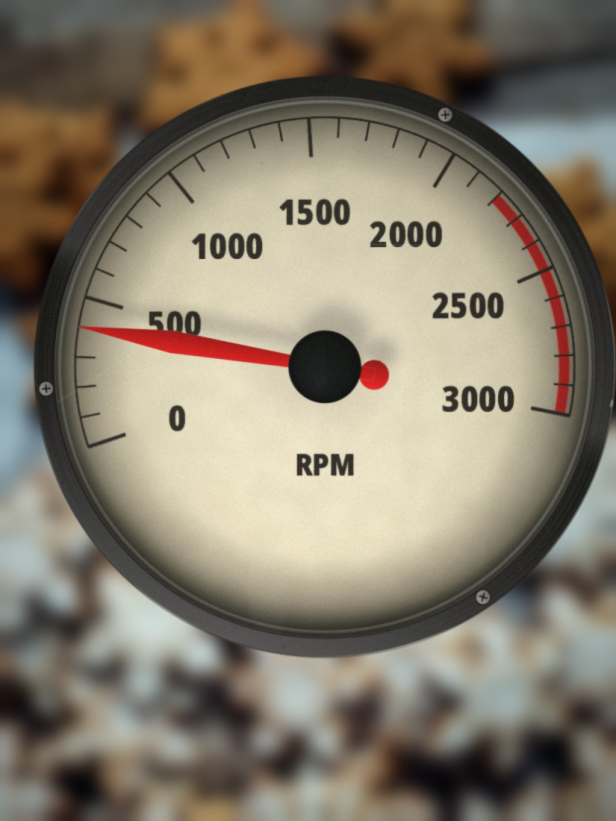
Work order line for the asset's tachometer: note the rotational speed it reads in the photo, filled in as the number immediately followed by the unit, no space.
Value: 400rpm
